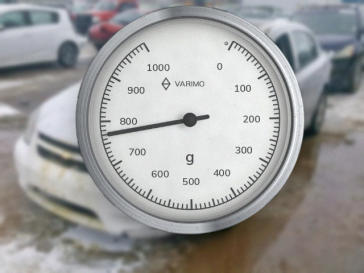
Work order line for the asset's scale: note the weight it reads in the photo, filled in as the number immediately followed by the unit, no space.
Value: 770g
